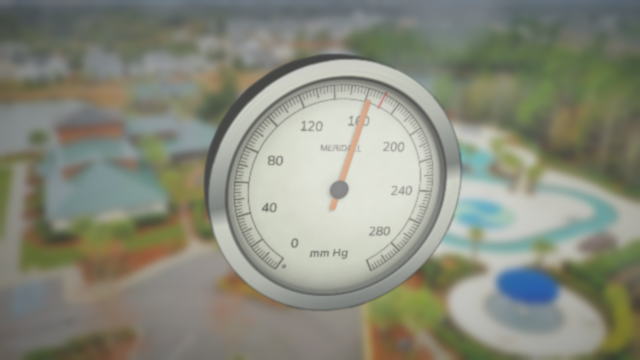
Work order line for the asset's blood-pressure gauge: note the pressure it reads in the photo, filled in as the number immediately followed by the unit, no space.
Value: 160mmHg
